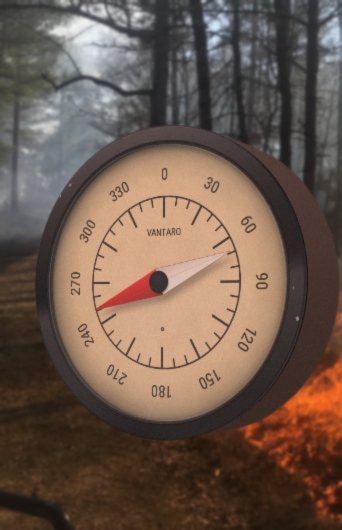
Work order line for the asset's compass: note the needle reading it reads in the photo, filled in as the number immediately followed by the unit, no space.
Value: 250°
